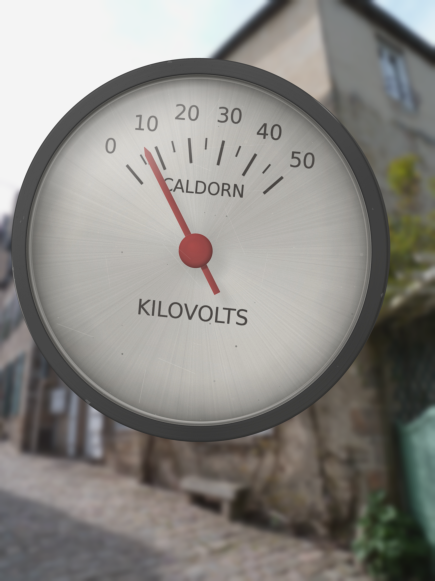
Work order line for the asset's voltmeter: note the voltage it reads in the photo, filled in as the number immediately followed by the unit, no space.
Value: 7.5kV
